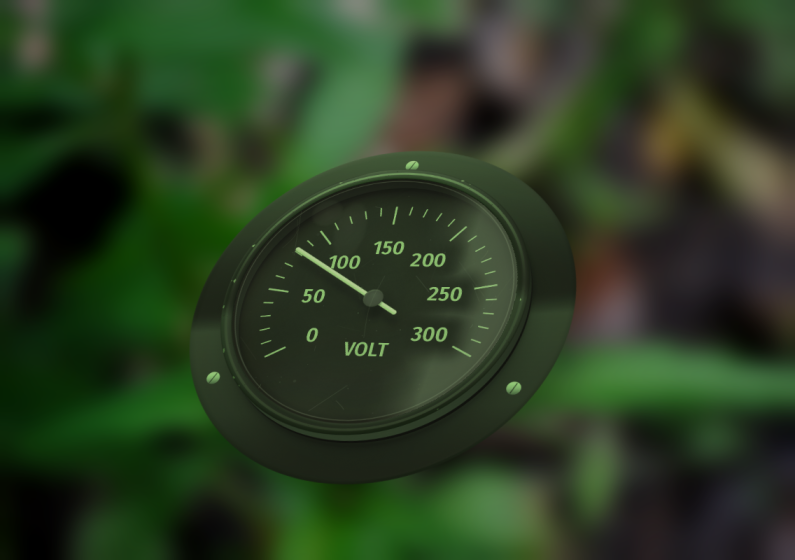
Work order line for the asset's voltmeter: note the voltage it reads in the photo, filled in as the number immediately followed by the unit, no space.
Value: 80V
